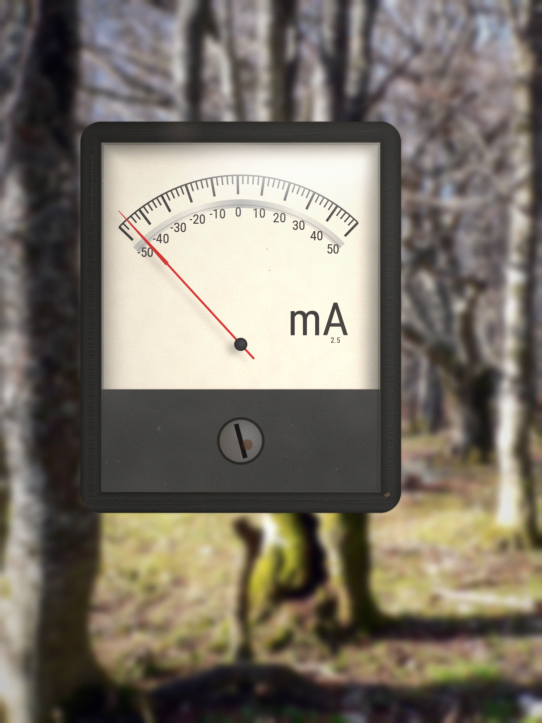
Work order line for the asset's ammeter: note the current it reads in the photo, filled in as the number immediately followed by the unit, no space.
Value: -46mA
